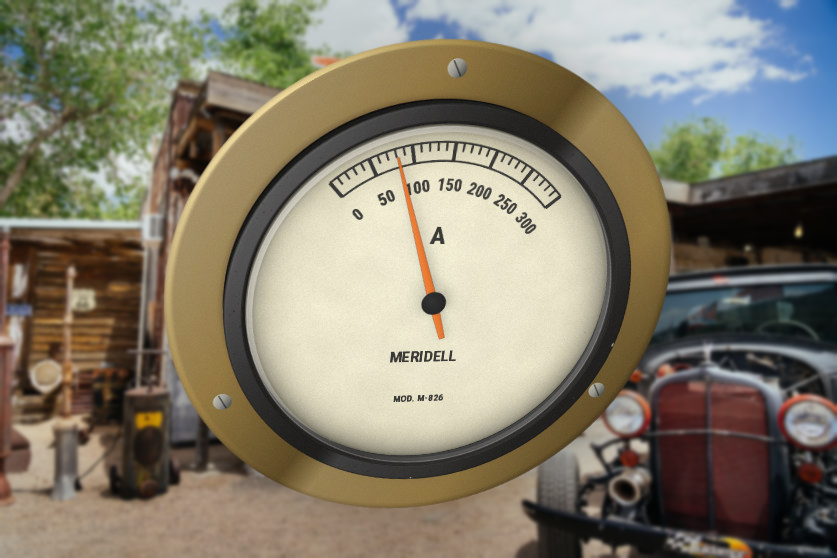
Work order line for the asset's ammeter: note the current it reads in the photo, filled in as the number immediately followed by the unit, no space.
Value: 80A
